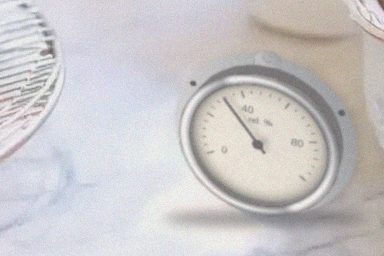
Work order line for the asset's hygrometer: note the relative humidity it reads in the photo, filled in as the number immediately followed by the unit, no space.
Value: 32%
